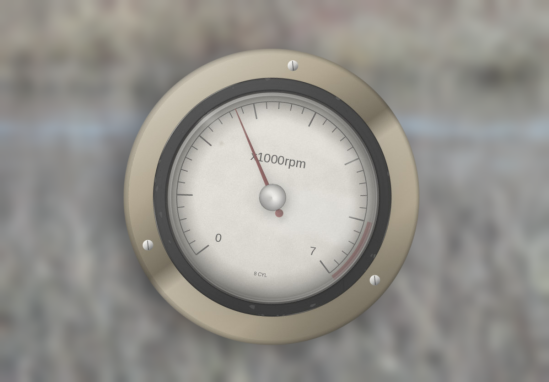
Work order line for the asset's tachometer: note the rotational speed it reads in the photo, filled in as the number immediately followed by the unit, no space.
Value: 2700rpm
